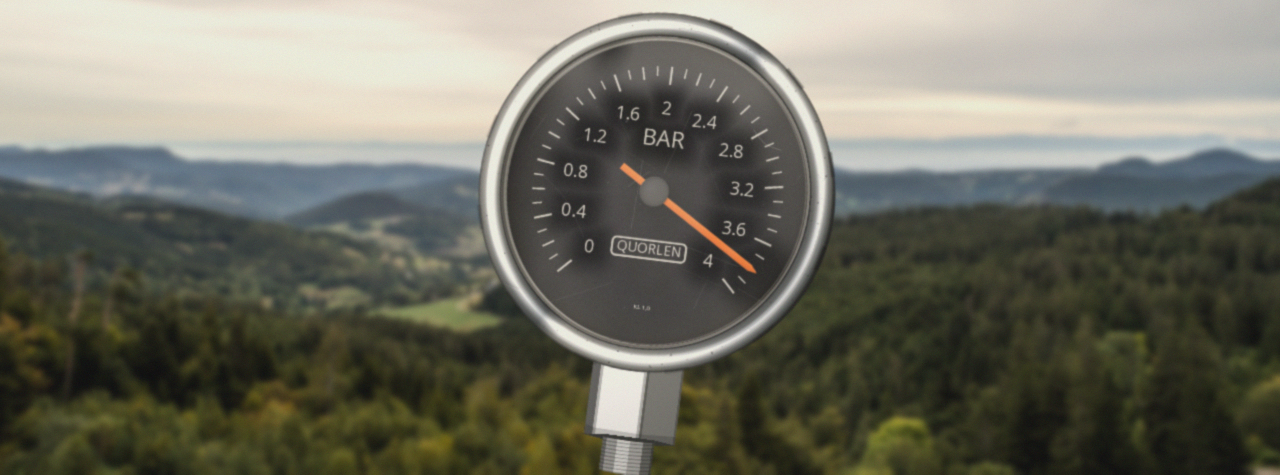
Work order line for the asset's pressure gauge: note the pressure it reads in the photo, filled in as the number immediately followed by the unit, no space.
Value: 3.8bar
